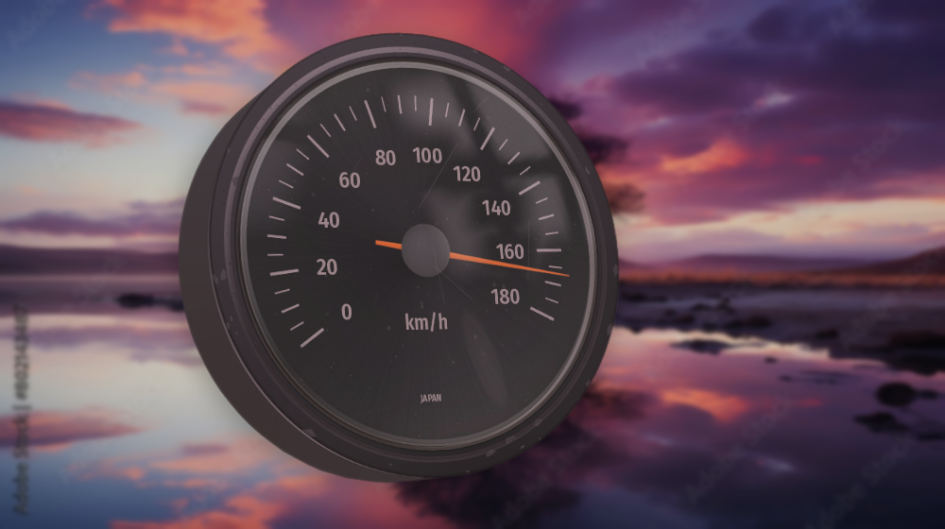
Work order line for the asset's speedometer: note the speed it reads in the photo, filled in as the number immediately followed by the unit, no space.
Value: 167.5km/h
